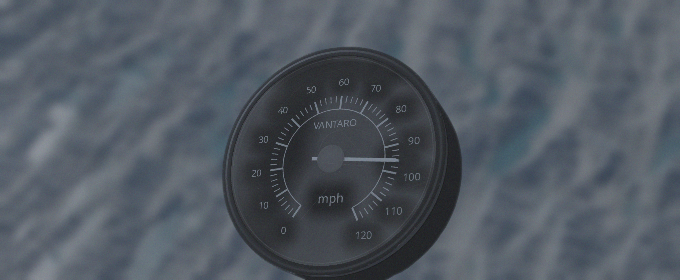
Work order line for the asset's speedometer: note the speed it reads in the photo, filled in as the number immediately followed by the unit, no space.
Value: 96mph
